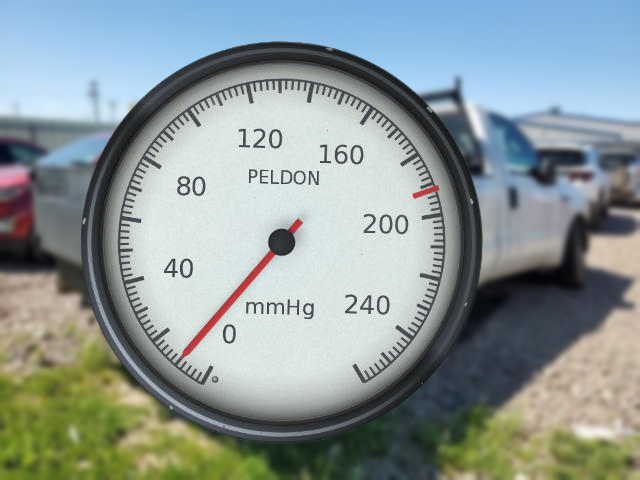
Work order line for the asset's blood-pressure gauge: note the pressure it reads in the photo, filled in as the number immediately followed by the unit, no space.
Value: 10mmHg
